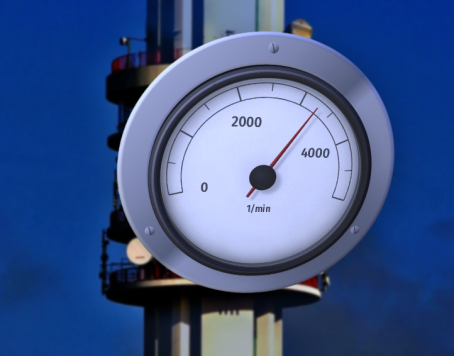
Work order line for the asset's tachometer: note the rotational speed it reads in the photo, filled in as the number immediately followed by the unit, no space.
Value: 3250rpm
